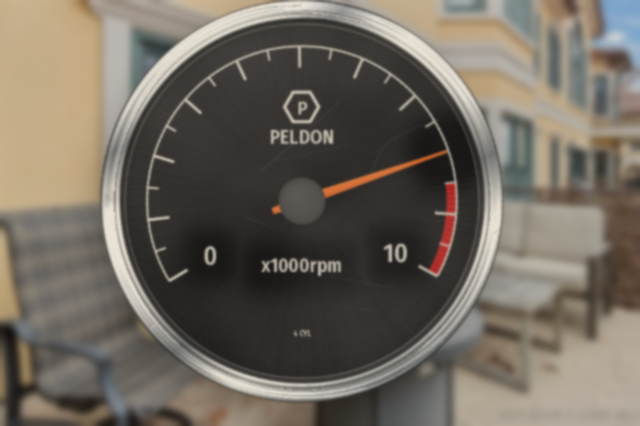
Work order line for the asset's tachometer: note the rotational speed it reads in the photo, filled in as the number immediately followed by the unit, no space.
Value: 8000rpm
